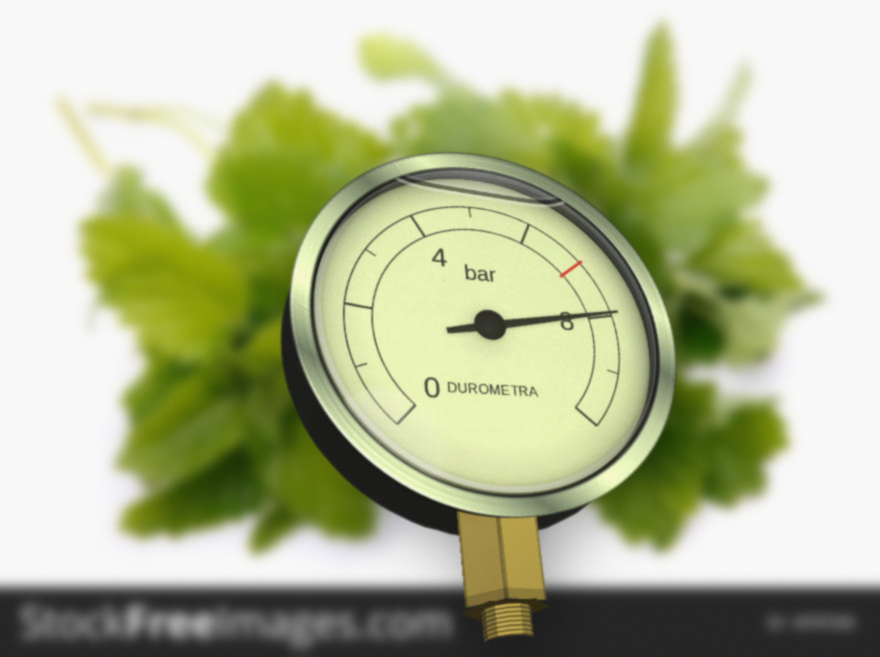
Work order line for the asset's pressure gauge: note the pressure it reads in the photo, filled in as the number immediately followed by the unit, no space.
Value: 8bar
